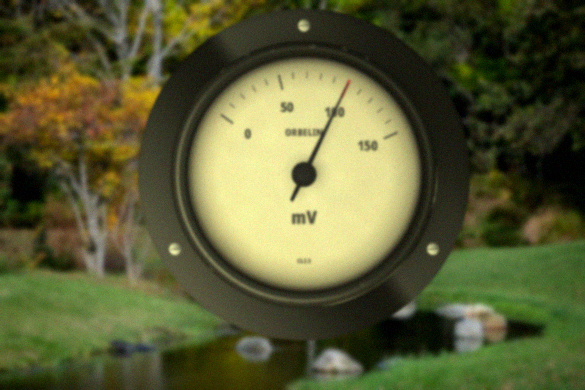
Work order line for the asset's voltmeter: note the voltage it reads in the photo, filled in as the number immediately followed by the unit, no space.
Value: 100mV
